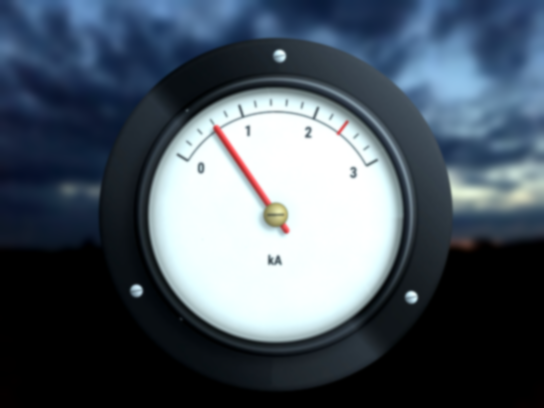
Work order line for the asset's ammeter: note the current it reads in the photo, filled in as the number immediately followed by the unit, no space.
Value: 0.6kA
